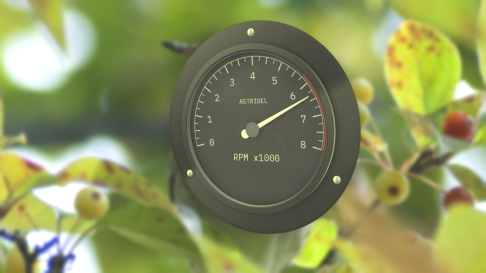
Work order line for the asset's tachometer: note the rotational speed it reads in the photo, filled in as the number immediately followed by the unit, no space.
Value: 6375rpm
